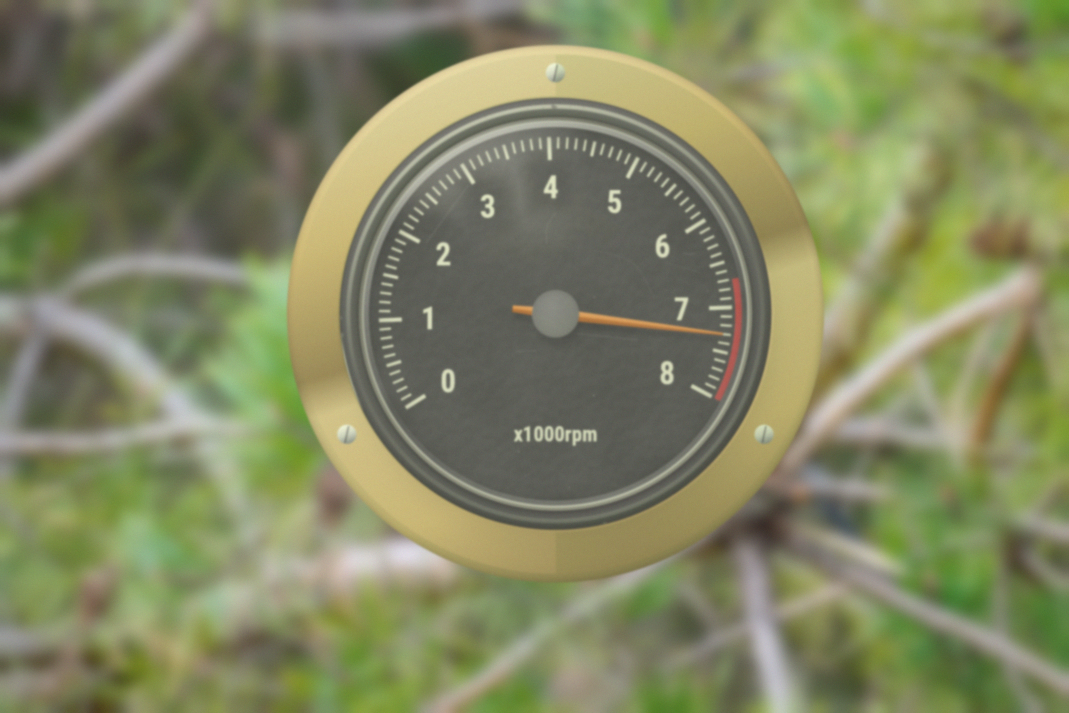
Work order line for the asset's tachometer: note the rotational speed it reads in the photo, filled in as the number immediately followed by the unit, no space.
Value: 7300rpm
